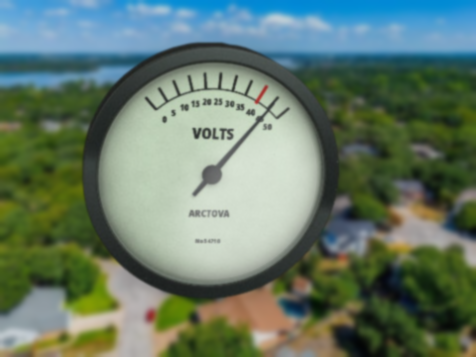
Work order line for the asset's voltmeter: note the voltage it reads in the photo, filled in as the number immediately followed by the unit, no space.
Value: 45V
